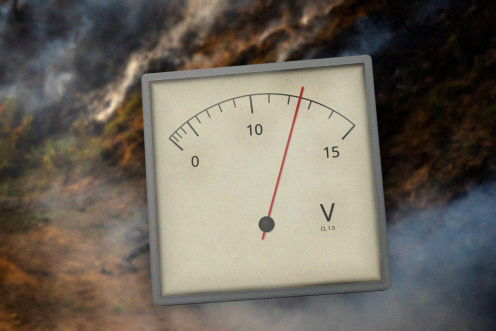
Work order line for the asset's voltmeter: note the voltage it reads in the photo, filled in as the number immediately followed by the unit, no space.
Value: 12.5V
